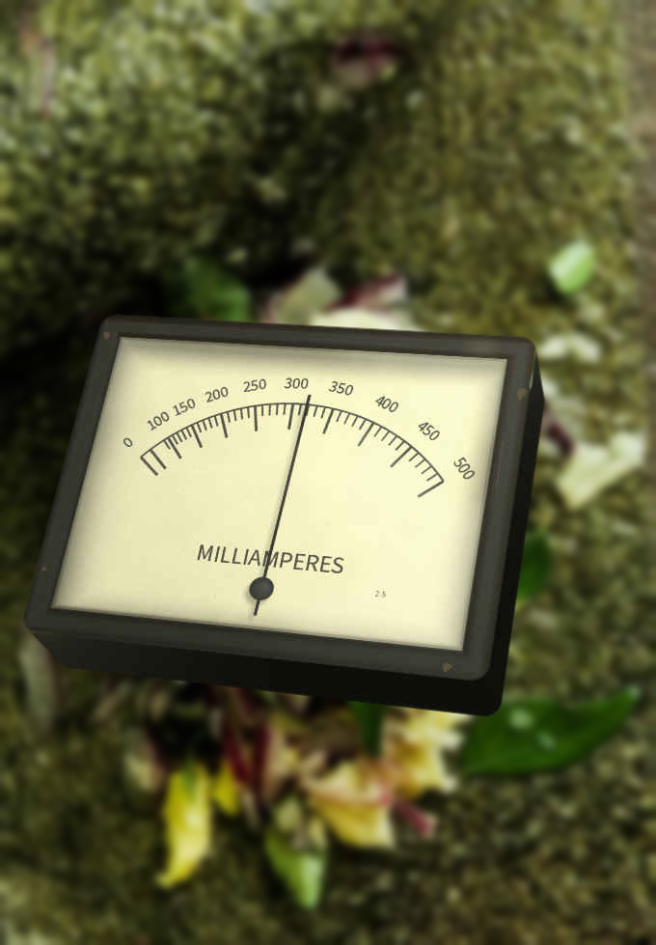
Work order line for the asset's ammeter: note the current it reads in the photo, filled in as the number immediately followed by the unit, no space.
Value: 320mA
